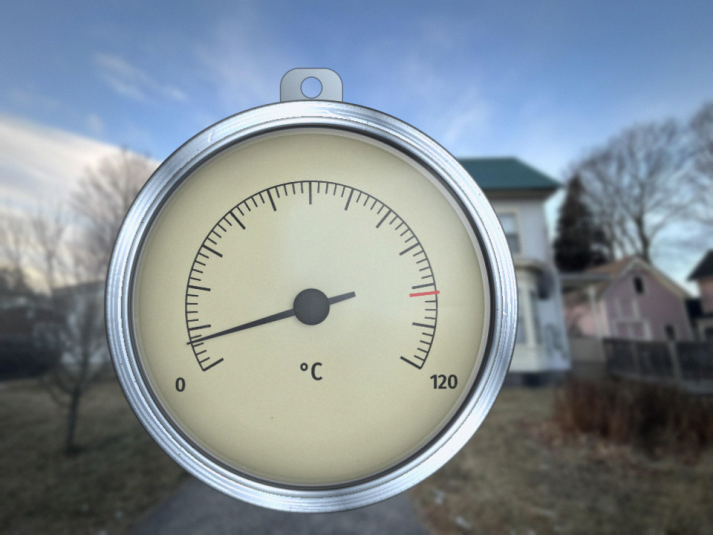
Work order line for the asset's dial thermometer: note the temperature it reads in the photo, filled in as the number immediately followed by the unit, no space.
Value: 7°C
